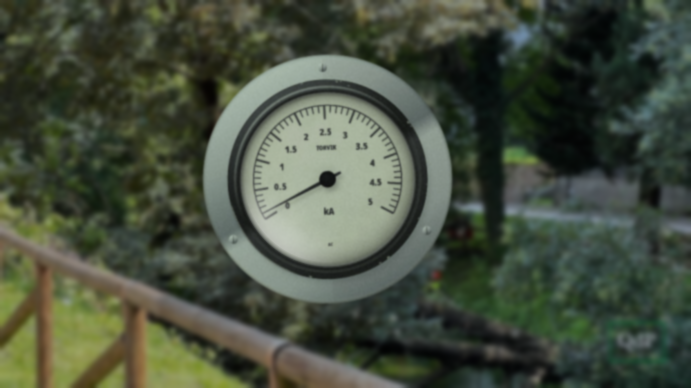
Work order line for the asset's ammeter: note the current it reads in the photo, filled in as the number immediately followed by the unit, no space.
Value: 0.1kA
